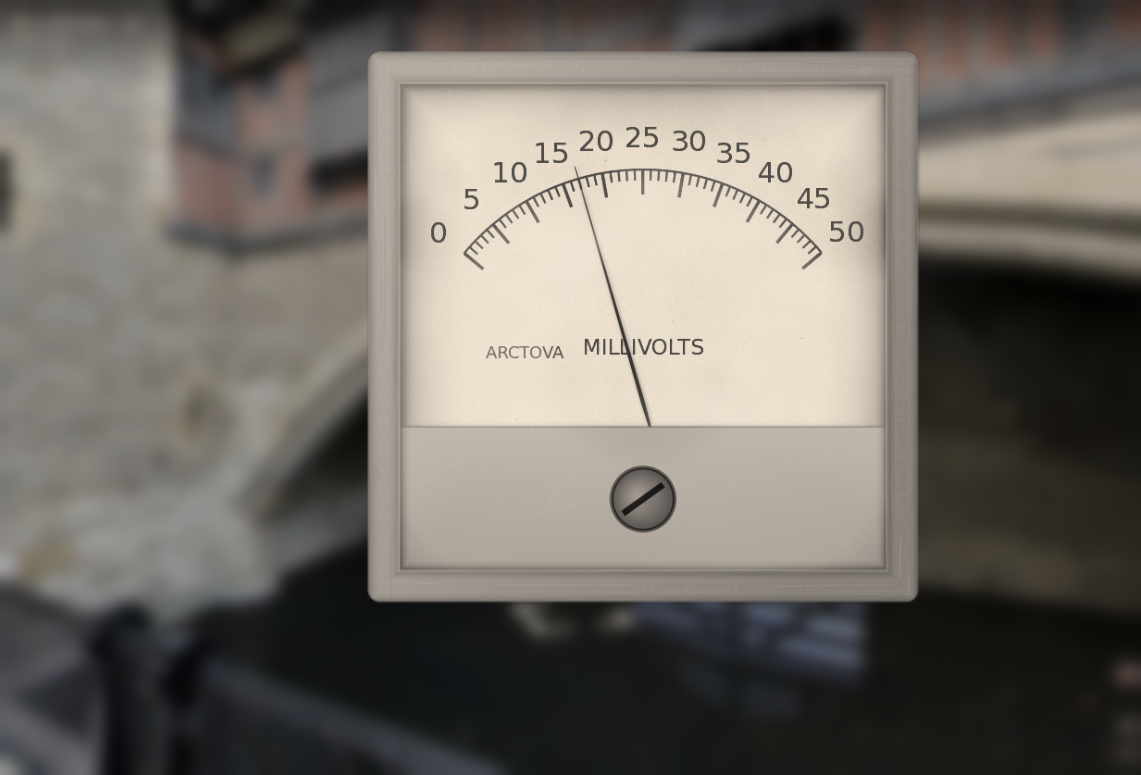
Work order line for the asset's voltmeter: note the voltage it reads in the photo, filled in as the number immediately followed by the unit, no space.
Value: 17mV
